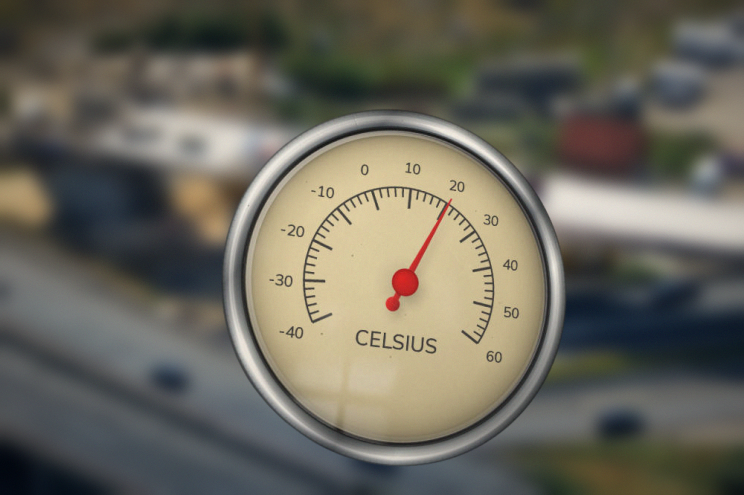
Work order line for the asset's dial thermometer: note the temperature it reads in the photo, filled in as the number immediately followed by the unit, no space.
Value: 20°C
